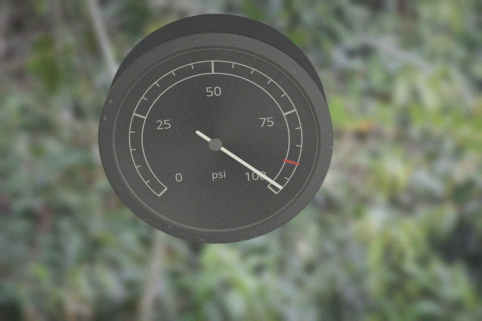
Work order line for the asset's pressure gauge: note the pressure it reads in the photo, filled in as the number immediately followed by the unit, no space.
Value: 97.5psi
